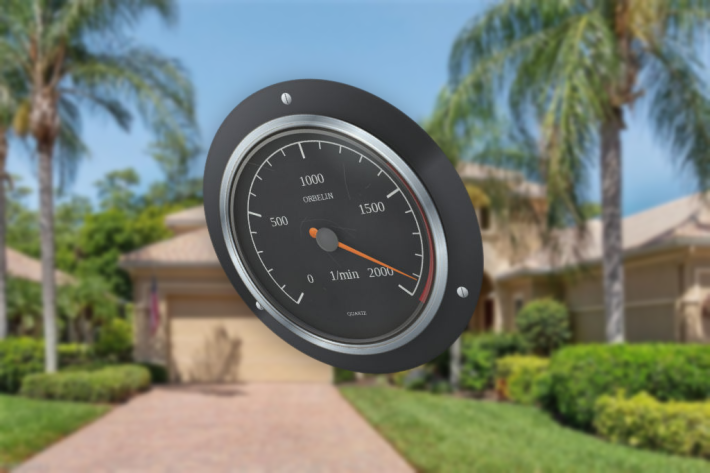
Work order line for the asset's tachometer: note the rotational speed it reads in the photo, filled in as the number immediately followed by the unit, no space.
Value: 1900rpm
